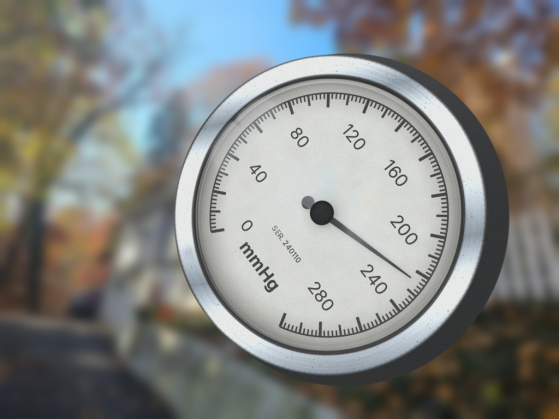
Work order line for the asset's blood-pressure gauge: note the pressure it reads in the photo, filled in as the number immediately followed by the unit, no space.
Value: 224mmHg
